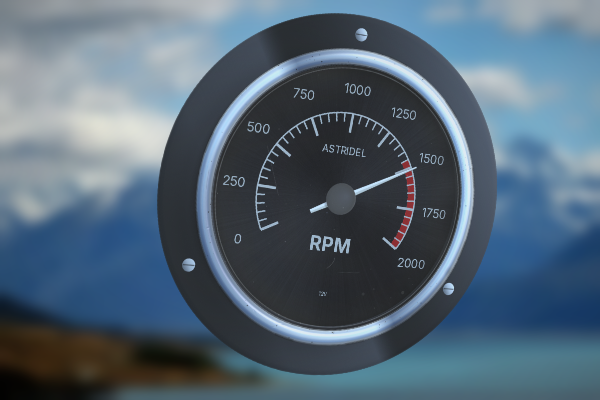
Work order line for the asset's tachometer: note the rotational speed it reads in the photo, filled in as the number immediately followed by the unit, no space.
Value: 1500rpm
